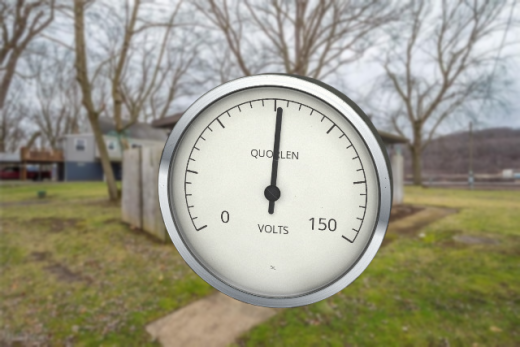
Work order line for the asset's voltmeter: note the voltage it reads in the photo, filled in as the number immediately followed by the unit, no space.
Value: 77.5V
